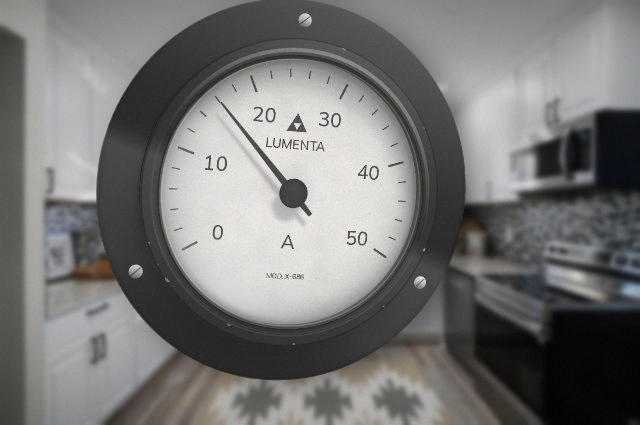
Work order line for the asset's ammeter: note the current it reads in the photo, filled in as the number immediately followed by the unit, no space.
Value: 16A
